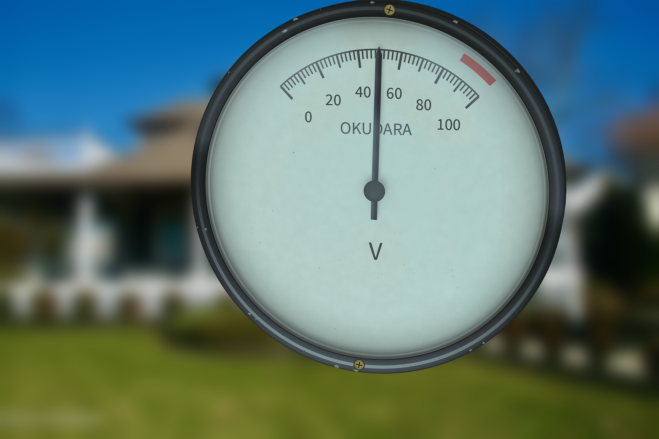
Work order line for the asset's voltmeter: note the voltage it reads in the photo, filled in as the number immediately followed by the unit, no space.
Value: 50V
